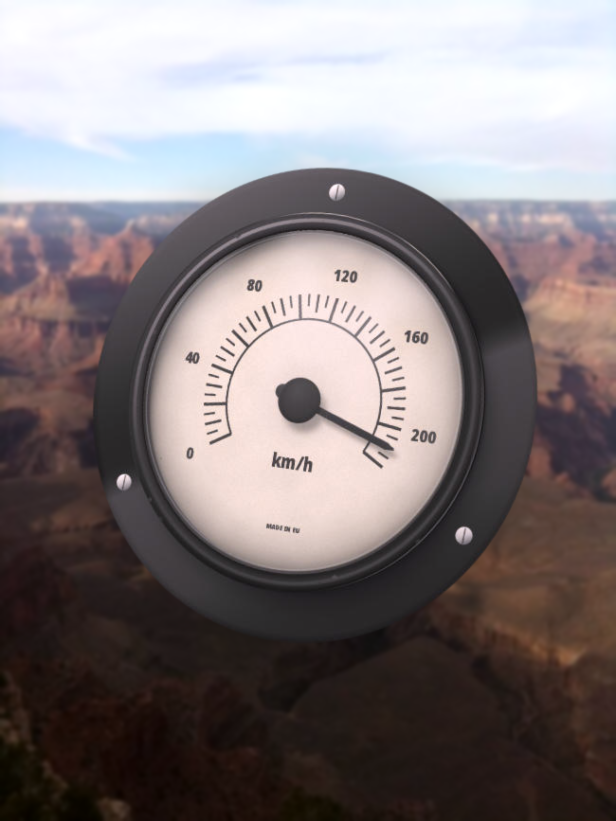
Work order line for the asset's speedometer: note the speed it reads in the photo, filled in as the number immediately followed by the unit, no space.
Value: 210km/h
